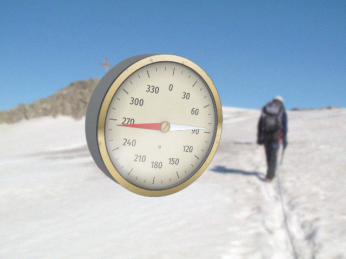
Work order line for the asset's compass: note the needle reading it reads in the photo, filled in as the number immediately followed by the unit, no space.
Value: 265°
